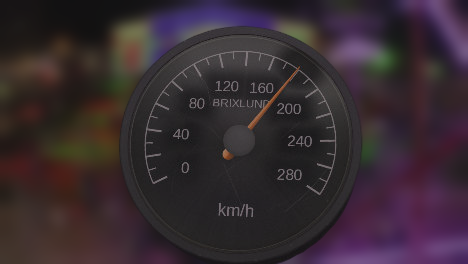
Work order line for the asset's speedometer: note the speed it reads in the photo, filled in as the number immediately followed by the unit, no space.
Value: 180km/h
